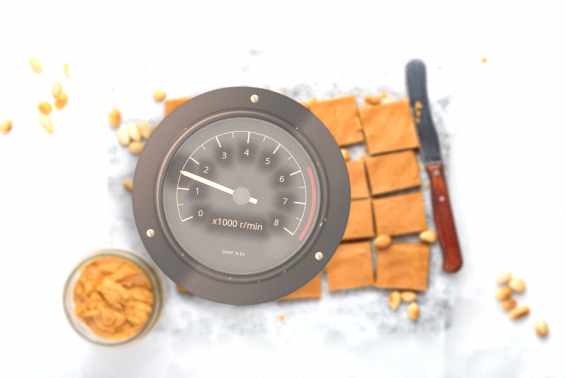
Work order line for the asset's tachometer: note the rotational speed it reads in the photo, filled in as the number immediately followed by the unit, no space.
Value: 1500rpm
